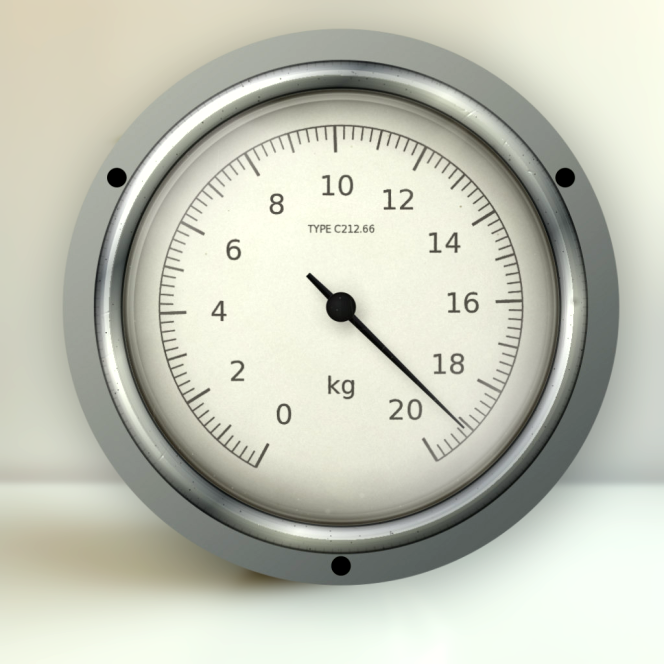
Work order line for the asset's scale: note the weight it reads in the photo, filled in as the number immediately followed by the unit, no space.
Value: 19.1kg
